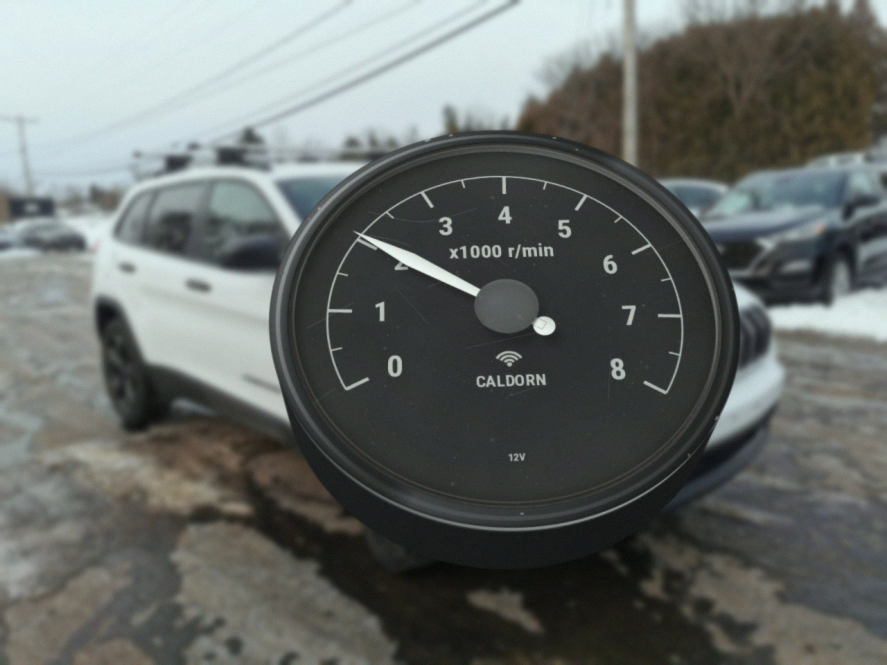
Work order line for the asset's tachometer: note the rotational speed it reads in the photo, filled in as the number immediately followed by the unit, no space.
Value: 2000rpm
